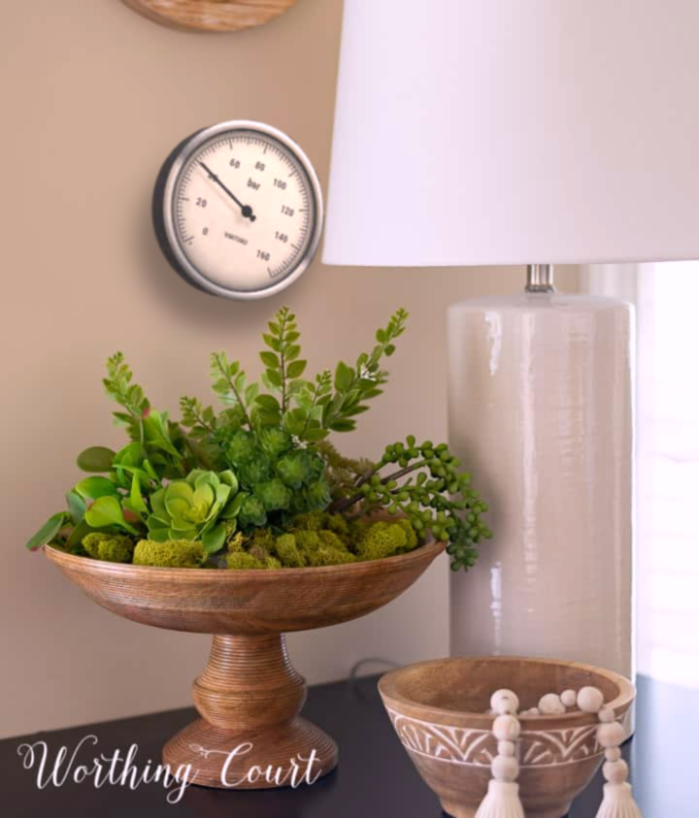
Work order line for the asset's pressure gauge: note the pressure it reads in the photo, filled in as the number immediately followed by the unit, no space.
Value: 40bar
